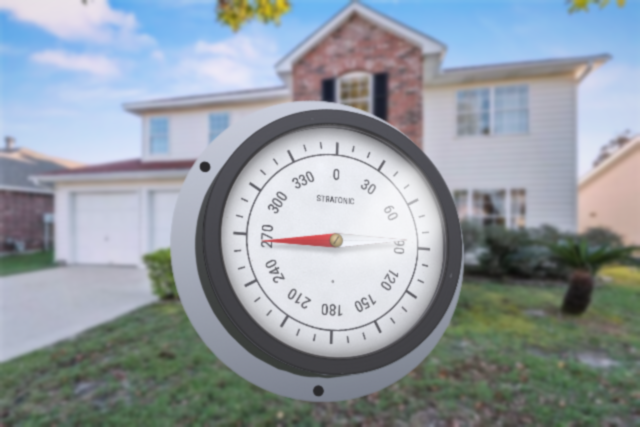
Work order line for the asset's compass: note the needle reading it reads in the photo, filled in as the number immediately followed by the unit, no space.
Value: 265°
